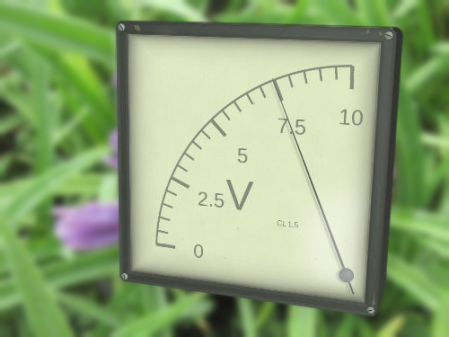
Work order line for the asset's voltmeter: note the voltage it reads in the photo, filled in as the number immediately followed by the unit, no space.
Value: 7.5V
